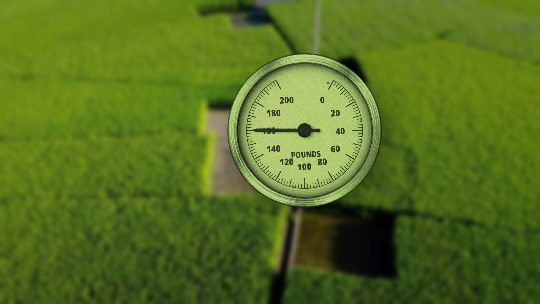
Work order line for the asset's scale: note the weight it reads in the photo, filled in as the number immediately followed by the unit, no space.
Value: 160lb
